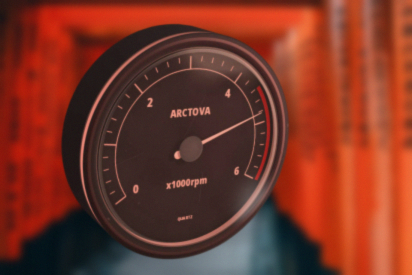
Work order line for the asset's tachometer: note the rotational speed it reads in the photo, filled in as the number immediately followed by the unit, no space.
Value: 4800rpm
